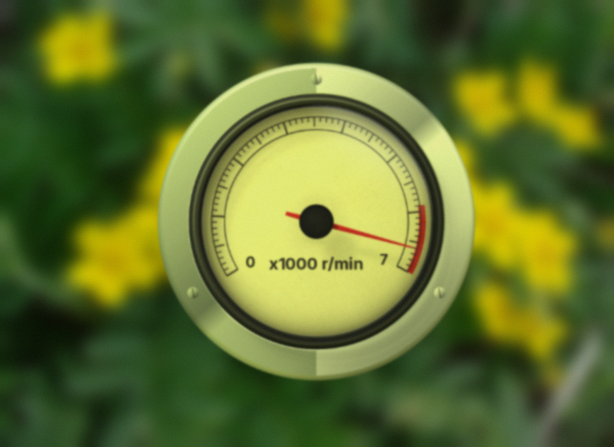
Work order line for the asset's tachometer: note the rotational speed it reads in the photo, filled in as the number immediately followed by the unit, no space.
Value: 6600rpm
